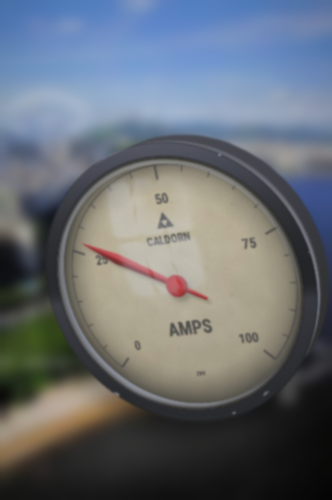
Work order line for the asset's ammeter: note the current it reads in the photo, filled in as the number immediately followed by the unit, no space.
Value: 27.5A
